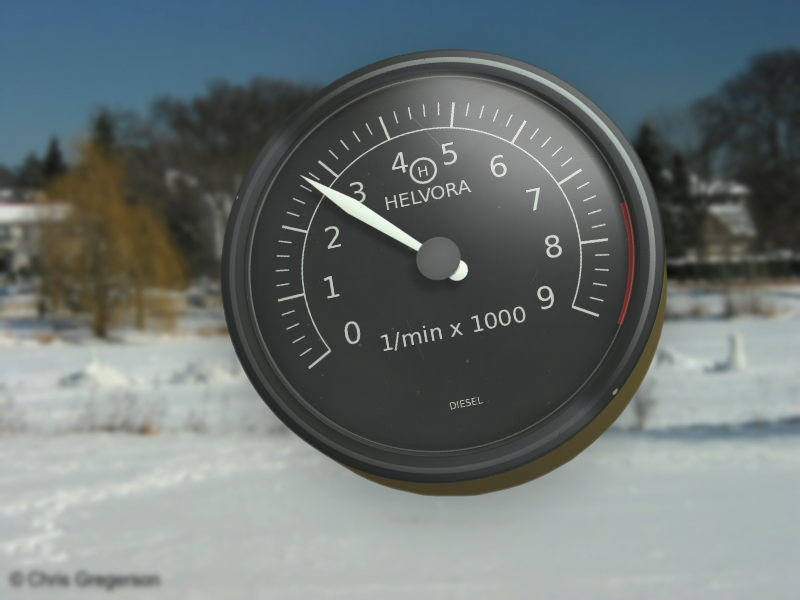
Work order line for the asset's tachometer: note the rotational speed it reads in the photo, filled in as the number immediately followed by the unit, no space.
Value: 2700rpm
